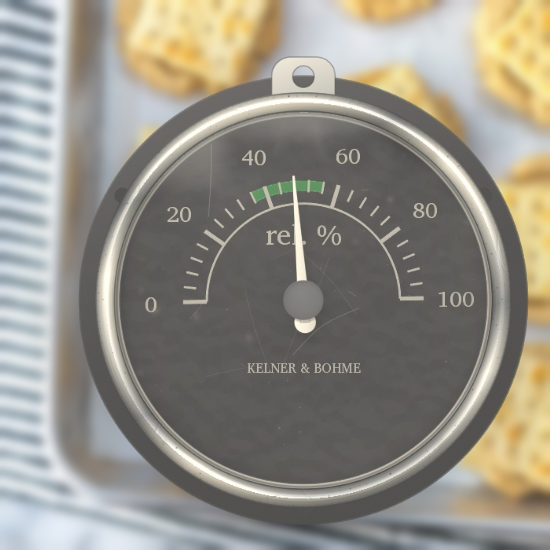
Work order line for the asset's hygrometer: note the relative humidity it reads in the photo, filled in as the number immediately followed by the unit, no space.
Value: 48%
